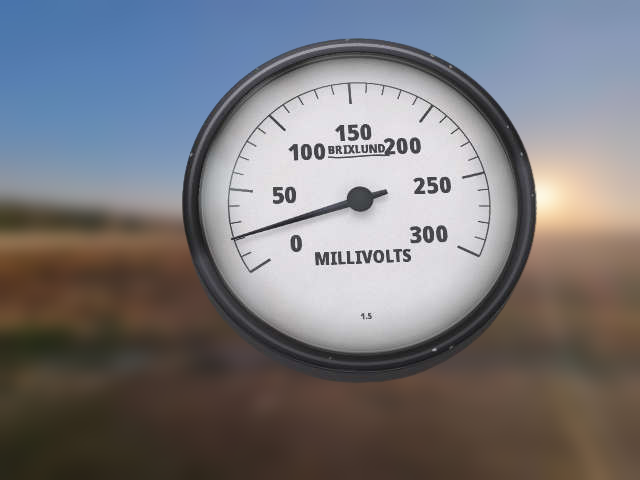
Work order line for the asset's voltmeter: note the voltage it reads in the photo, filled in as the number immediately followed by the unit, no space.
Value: 20mV
